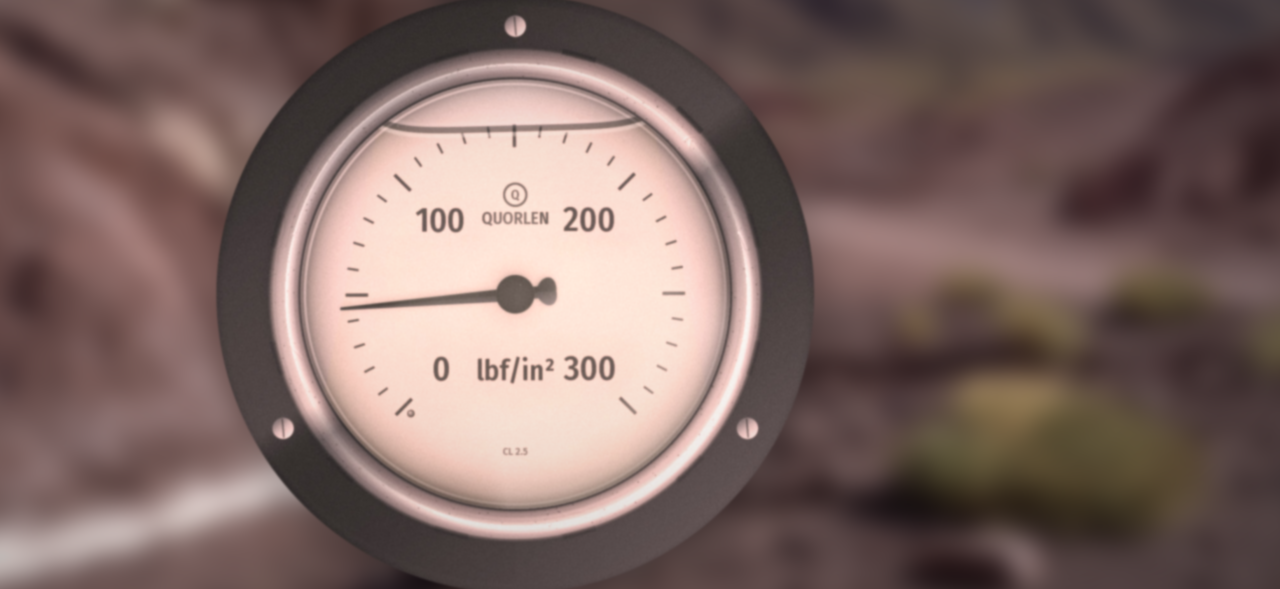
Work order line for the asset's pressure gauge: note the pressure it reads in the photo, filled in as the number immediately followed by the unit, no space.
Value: 45psi
